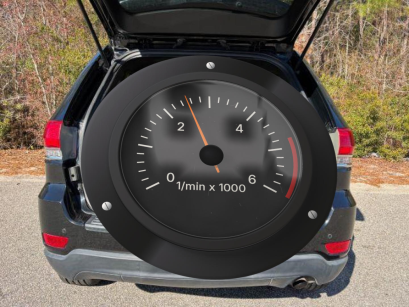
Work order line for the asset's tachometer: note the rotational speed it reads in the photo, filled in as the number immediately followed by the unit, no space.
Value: 2500rpm
